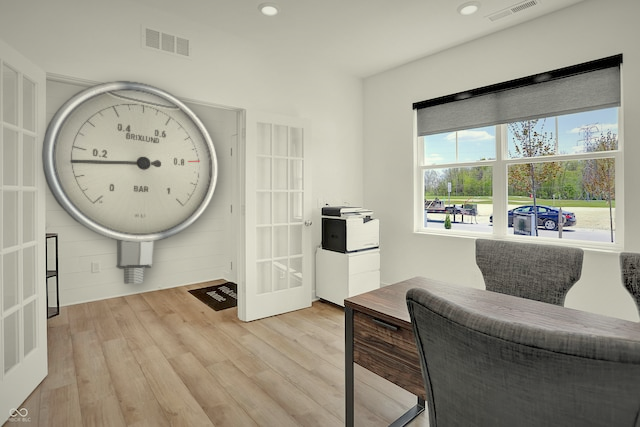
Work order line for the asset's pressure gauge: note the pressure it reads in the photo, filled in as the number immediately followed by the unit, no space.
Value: 0.15bar
